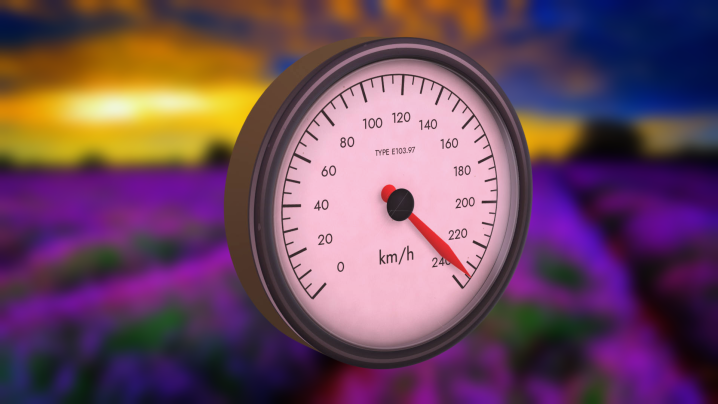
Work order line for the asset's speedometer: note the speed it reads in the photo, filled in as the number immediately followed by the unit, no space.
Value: 235km/h
